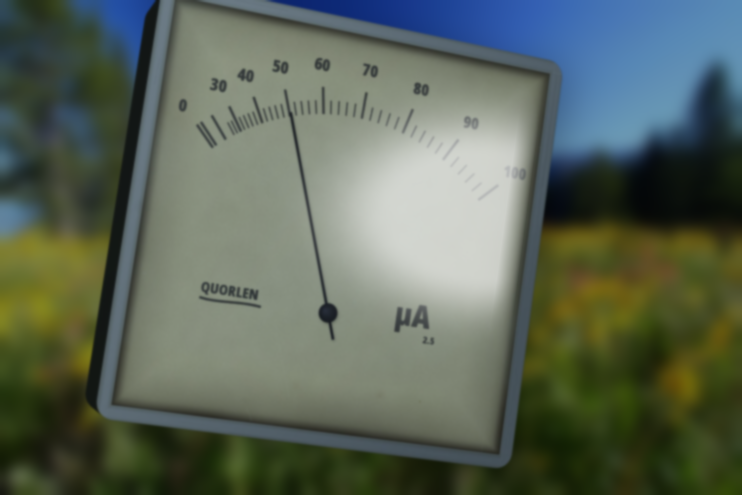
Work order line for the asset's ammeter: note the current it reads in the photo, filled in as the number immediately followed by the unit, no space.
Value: 50µA
